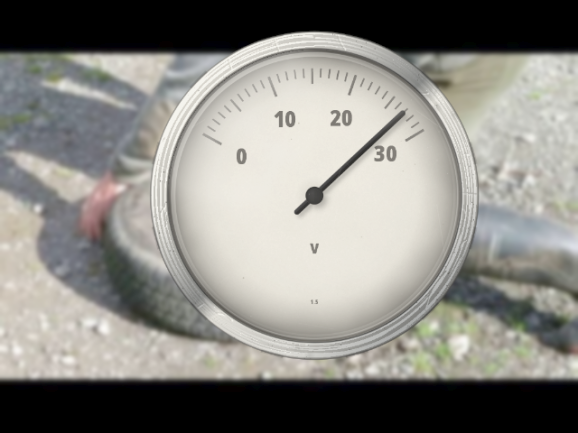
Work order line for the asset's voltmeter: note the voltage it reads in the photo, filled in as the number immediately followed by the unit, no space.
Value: 27V
